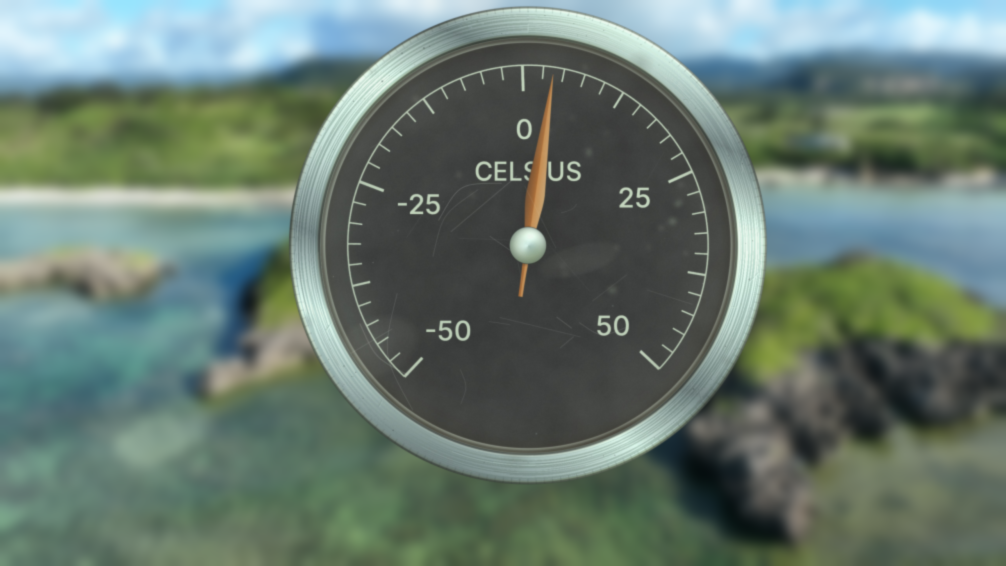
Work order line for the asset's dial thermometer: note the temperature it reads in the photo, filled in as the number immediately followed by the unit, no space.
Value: 3.75°C
